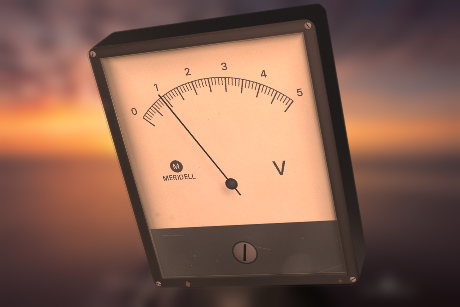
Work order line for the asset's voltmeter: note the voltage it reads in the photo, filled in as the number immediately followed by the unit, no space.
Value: 1V
